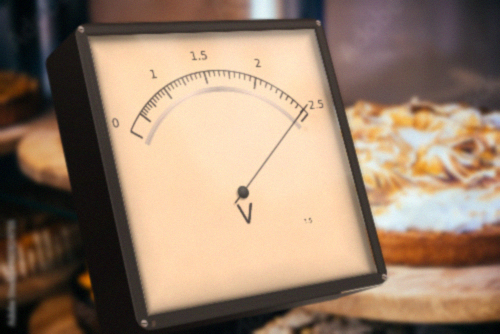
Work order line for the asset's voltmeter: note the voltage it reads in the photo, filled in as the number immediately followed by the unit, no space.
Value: 2.45V
